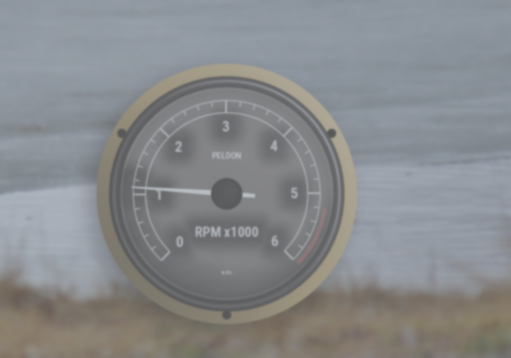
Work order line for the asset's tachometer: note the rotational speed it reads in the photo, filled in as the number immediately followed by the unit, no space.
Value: 1100rpm
